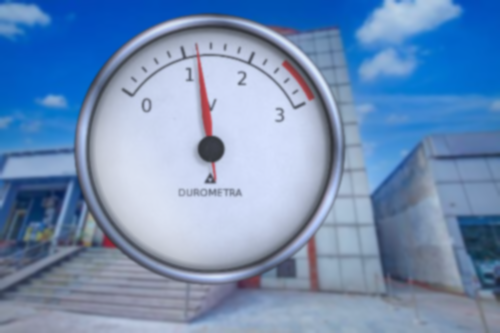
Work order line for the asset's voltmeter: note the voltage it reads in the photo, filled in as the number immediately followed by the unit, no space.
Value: 1.2V
